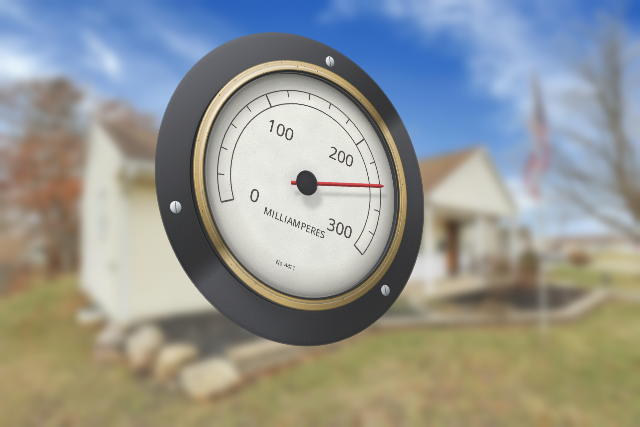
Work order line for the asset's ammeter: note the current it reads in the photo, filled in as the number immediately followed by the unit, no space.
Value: 240mA
